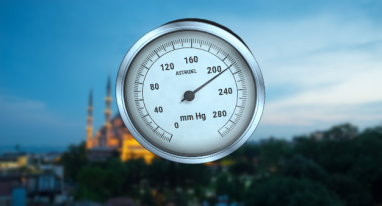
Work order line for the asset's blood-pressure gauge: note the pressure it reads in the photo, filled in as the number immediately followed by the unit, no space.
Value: 210mmHg
